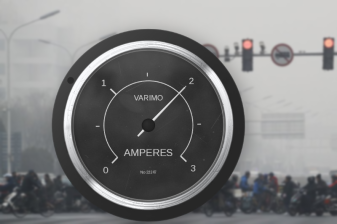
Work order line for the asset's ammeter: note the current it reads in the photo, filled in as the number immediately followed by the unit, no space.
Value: 2A
